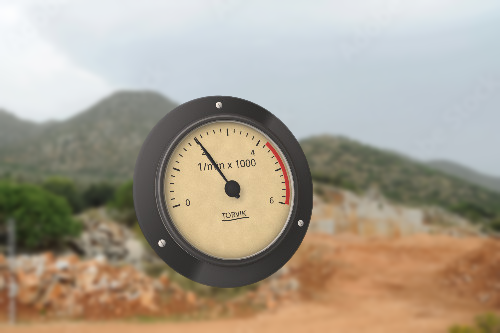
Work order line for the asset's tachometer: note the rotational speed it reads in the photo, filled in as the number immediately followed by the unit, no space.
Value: 2000rpm
